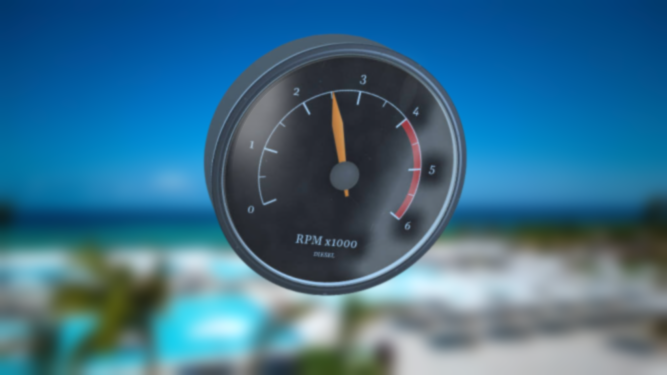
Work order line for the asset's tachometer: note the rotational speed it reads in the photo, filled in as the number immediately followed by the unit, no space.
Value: 2500rpm
